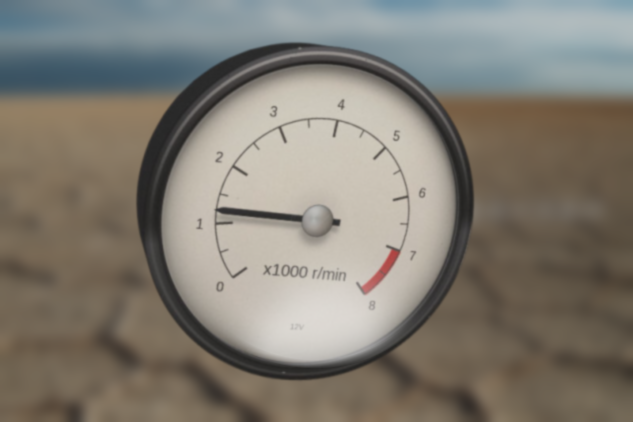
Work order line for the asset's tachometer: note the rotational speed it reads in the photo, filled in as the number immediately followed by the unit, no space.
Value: 1250rpm
